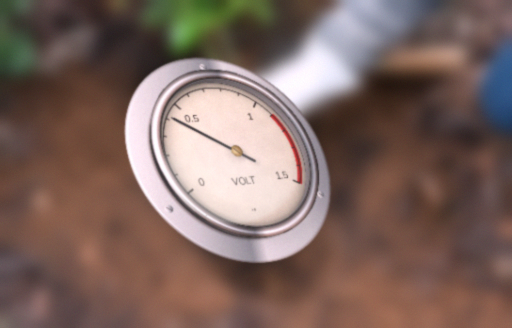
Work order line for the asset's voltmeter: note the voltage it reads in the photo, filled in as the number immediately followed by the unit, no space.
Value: 0.4V
